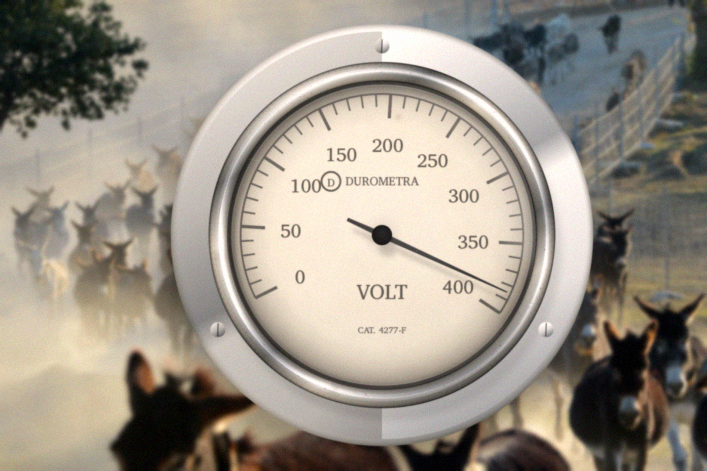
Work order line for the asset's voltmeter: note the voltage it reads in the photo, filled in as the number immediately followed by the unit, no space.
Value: 385V
